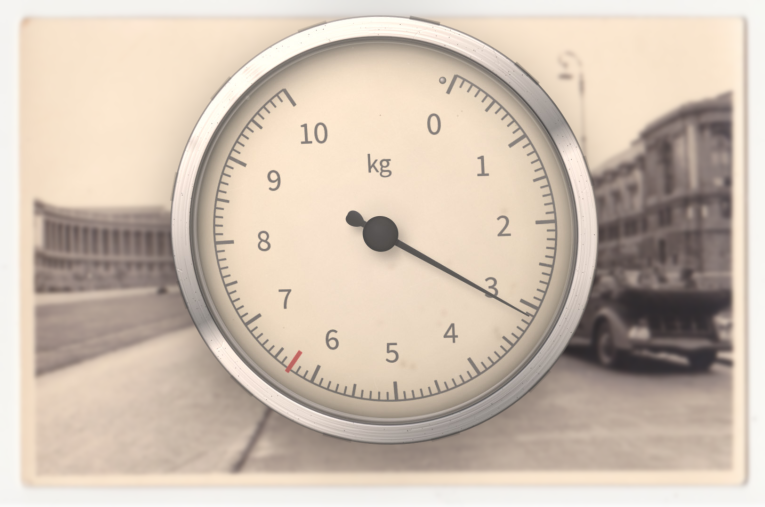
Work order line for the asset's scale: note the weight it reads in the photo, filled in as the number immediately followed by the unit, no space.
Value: 3.1kg
